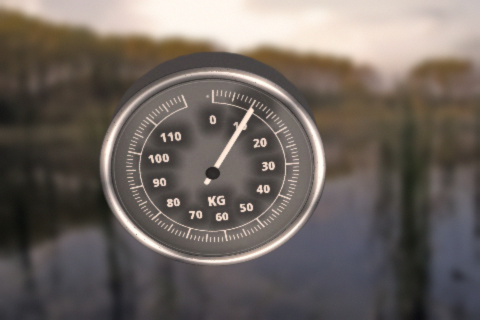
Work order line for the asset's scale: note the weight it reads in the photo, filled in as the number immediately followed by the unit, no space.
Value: 10kg
